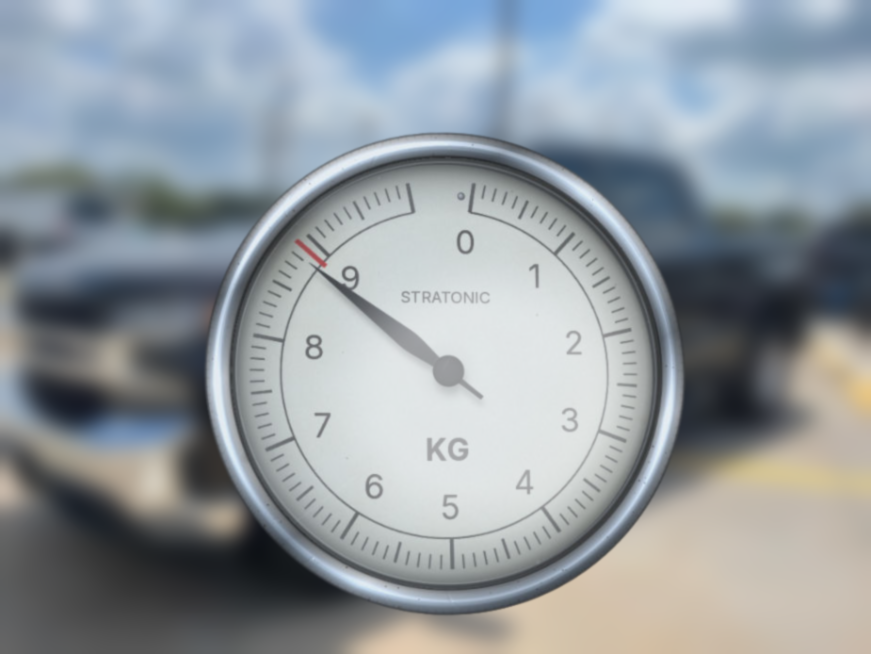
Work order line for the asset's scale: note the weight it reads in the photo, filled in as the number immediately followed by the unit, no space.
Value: 8.8kg
